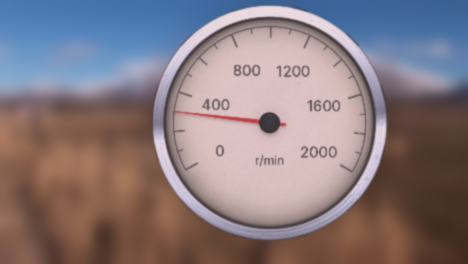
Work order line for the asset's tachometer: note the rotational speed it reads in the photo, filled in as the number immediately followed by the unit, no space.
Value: 300rpm
